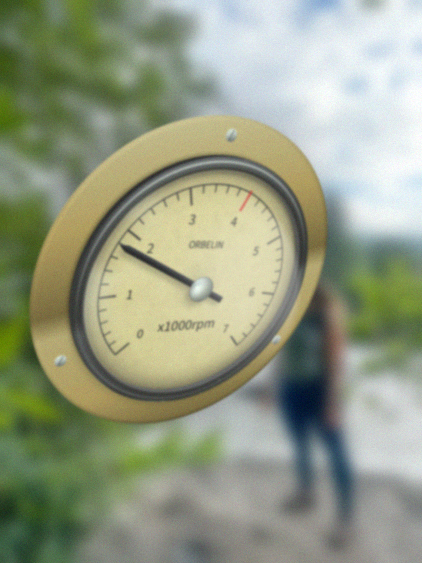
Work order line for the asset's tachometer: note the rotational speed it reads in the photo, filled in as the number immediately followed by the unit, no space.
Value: 1800rpm
